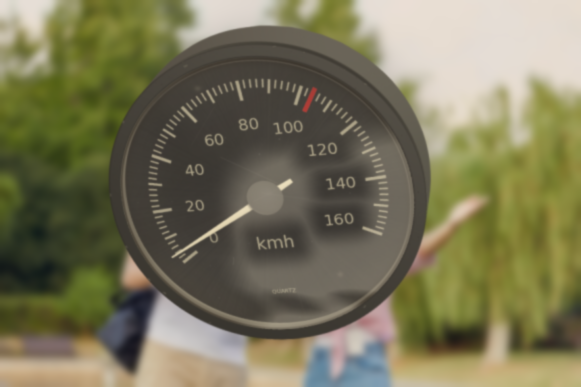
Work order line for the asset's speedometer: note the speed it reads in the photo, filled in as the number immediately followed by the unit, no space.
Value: 4km/h
